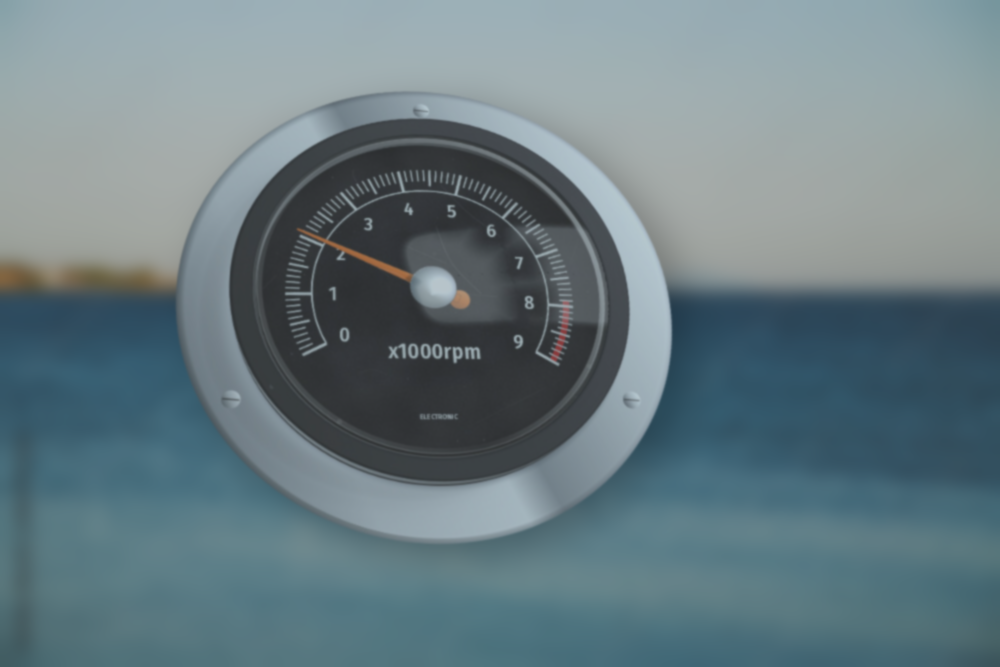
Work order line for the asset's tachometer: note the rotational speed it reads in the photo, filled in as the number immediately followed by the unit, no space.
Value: 2000rpm
